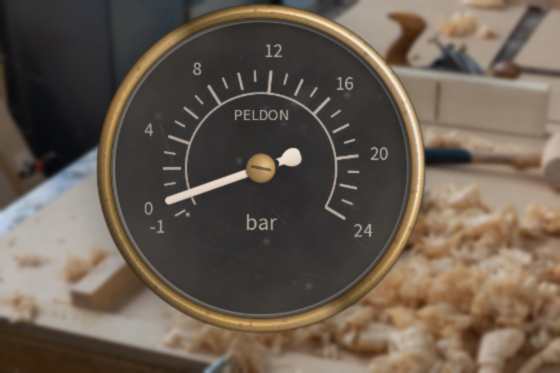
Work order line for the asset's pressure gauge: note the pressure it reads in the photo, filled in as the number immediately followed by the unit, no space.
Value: 0bar
